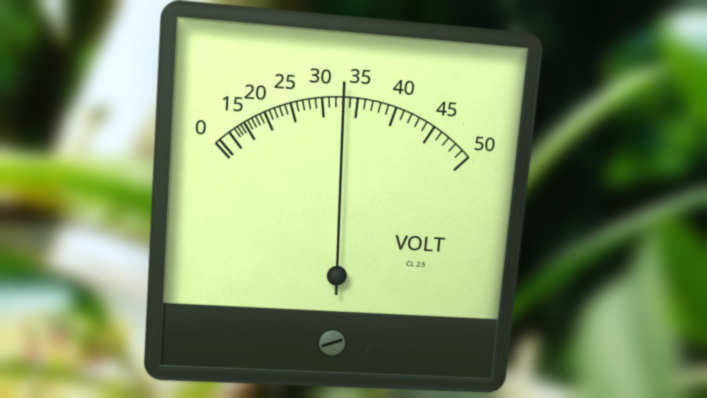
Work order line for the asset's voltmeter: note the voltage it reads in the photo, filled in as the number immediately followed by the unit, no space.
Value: 33V
